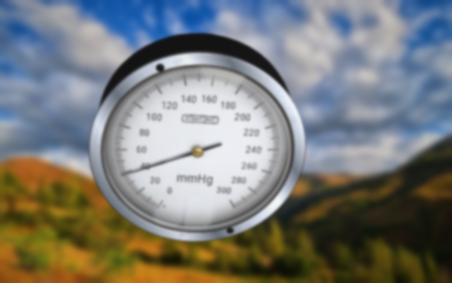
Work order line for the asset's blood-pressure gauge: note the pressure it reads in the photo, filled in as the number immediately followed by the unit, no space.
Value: 40mmHg
